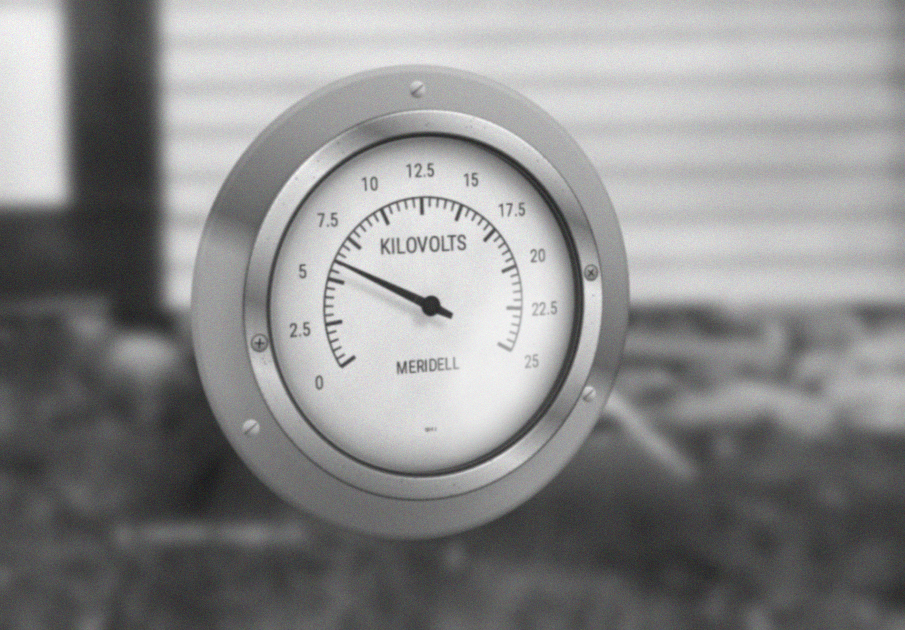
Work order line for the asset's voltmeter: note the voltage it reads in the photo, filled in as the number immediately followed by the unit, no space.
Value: 6kV
